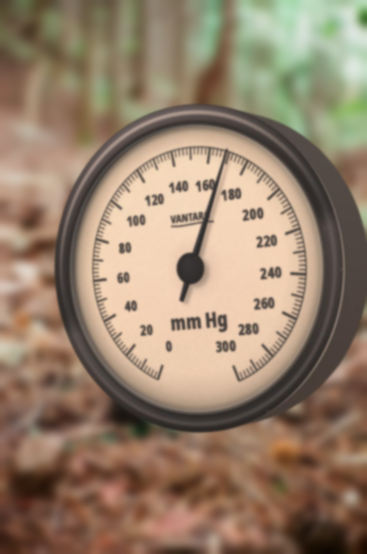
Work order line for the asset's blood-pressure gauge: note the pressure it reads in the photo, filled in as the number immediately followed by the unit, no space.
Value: 170mmHg
